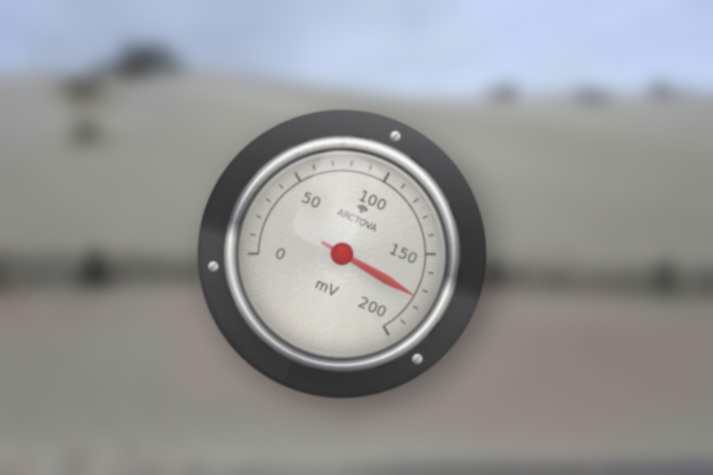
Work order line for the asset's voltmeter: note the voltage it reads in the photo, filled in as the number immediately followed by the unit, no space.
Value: 175mV
